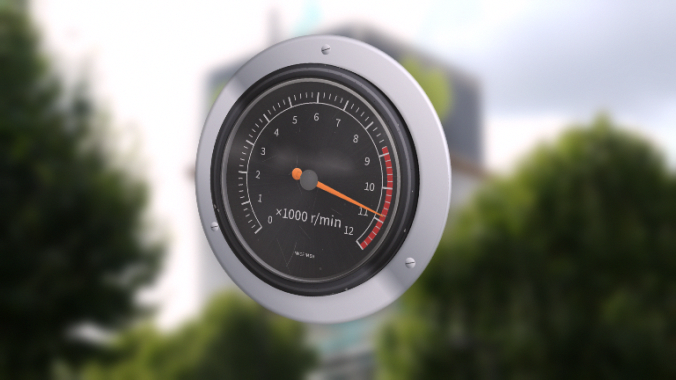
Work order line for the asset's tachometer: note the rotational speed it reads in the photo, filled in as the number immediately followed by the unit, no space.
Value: 10800rpm
